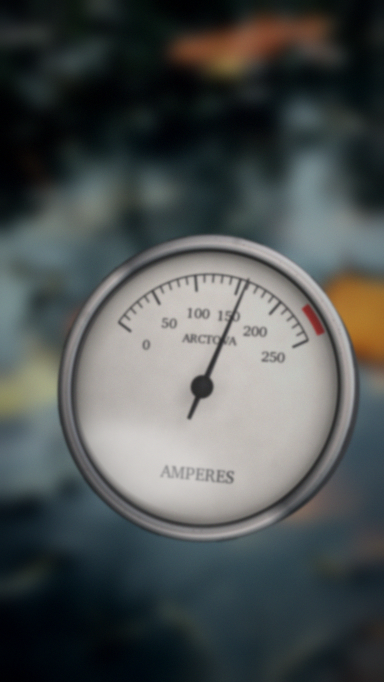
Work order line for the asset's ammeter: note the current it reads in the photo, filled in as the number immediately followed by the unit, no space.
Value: 160A
